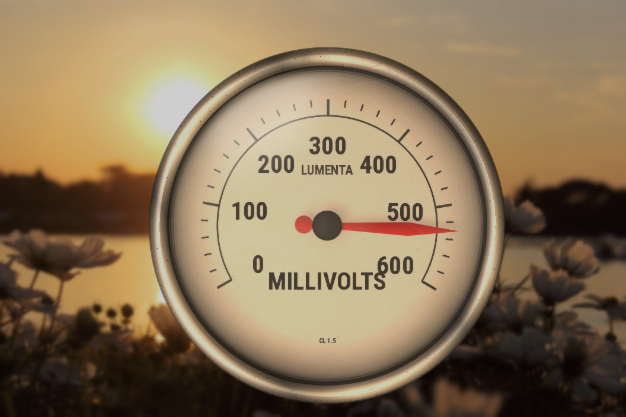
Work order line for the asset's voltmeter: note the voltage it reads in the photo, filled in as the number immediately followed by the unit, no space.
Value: 530mV
